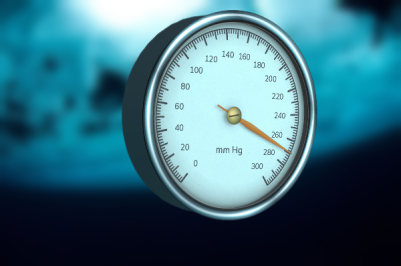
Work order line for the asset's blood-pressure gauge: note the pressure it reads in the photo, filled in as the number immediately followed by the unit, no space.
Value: 270mmHg
